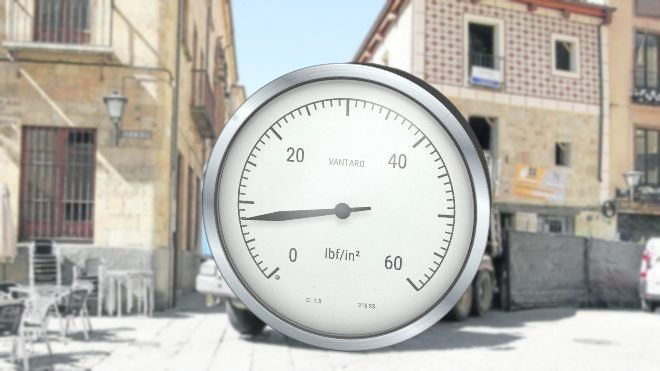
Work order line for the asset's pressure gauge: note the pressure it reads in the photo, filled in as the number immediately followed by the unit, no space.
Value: 8psi
